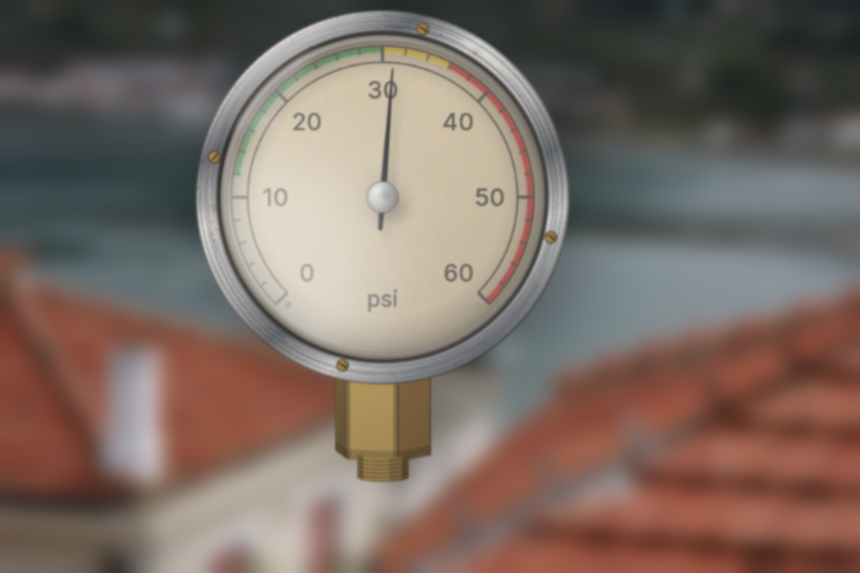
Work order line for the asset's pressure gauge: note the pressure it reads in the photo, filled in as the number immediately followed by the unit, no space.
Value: 31psi
